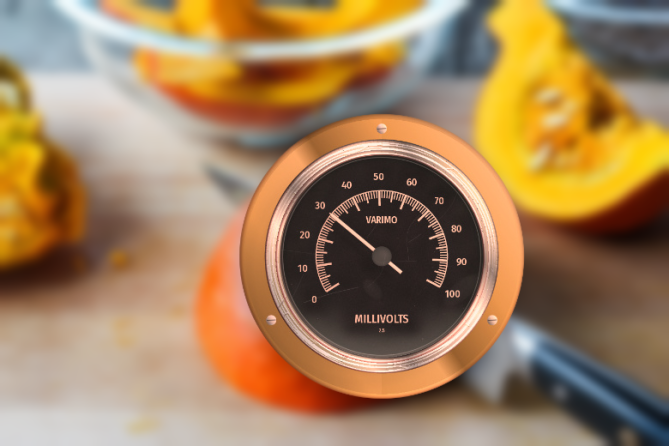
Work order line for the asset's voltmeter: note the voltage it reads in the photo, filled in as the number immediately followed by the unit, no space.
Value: 30mV
